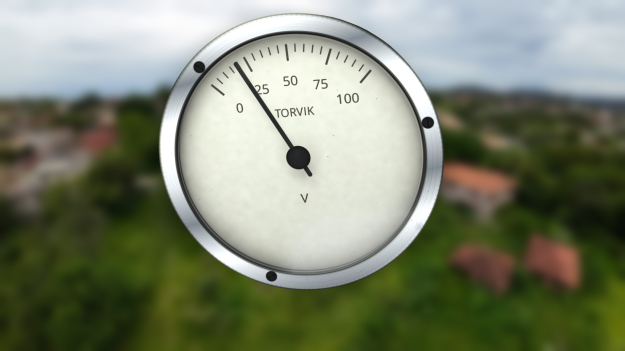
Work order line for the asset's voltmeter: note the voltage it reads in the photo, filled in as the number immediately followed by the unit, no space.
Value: 20V
